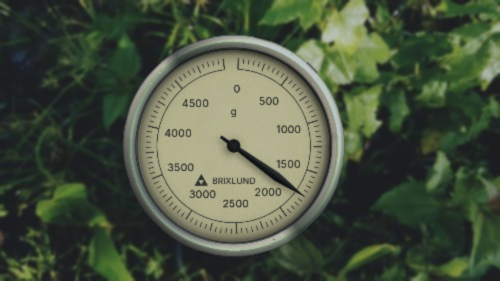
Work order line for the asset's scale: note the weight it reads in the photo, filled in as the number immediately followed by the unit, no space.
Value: 1750g
